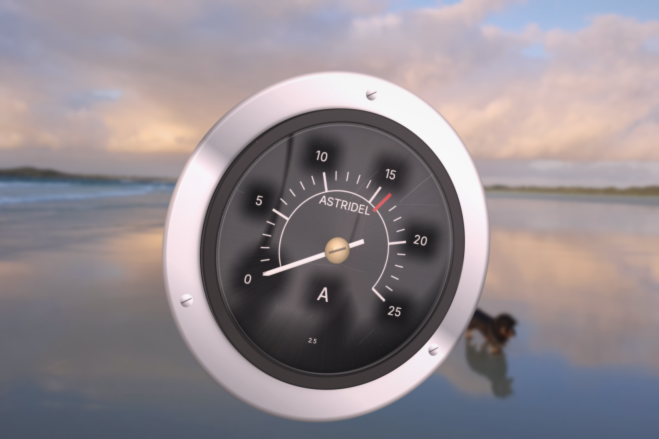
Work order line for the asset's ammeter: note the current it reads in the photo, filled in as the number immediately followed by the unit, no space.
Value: 0A
